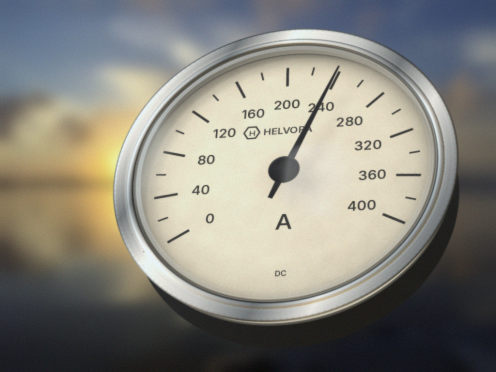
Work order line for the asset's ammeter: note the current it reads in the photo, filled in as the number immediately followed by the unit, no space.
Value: 240A
